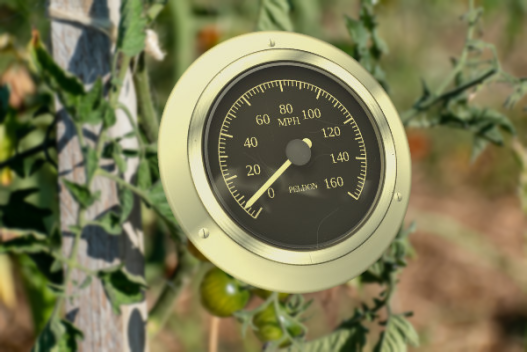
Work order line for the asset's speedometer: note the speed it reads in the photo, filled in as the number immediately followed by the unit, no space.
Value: 6mph
